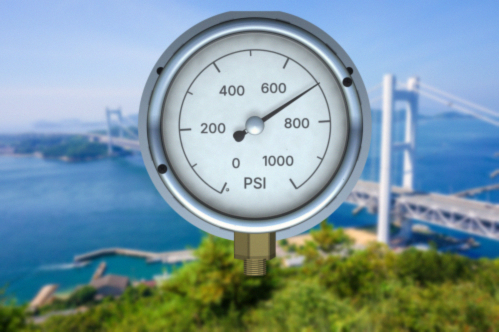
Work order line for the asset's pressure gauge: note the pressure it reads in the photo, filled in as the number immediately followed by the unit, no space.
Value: 700psi
